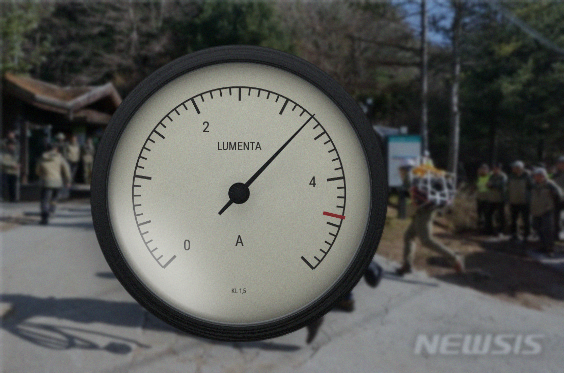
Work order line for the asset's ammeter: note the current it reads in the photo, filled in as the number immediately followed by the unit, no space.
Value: 3.3A
